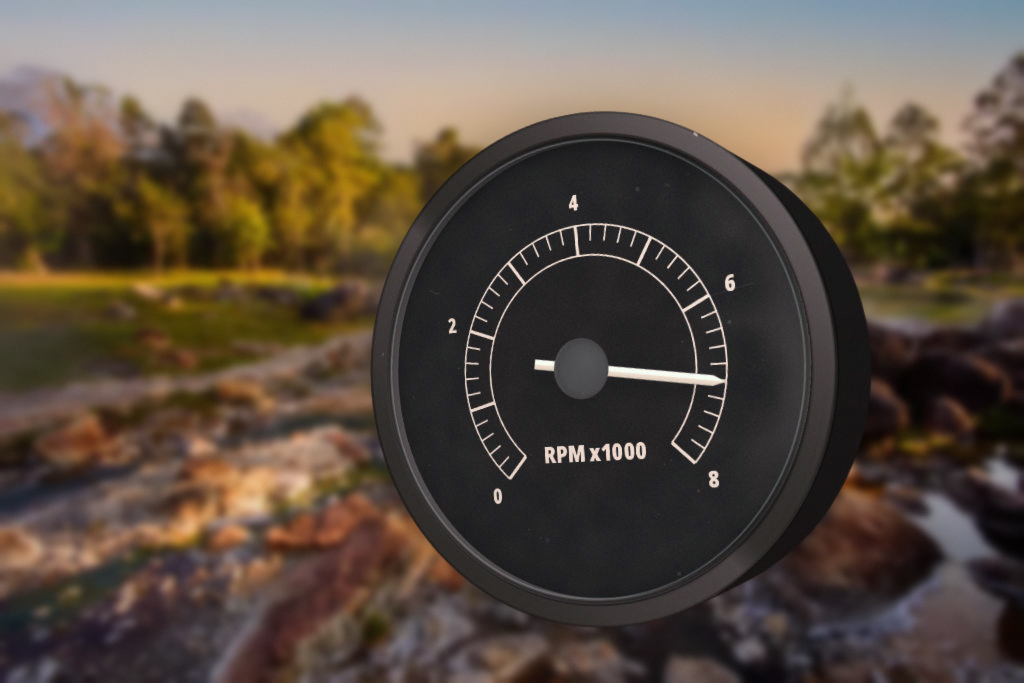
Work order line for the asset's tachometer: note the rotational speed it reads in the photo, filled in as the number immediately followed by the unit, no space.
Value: 7000rpm
